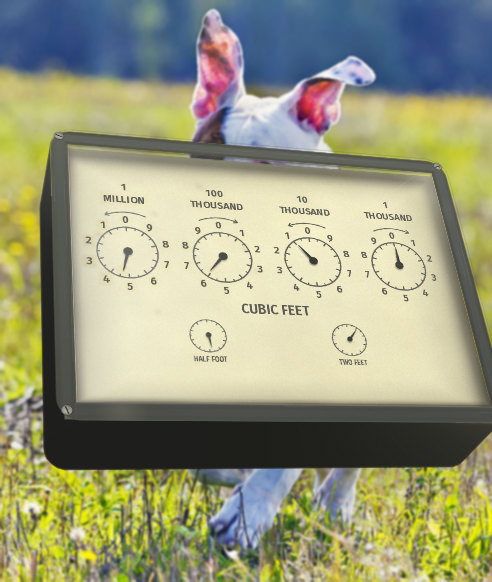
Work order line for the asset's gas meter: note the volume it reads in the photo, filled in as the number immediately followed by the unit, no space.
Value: 461000ft³
